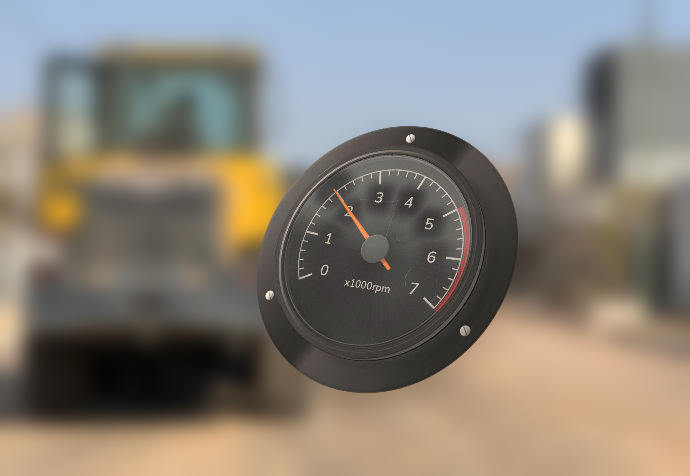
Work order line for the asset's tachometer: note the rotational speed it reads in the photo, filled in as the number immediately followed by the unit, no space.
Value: 2000rpm
